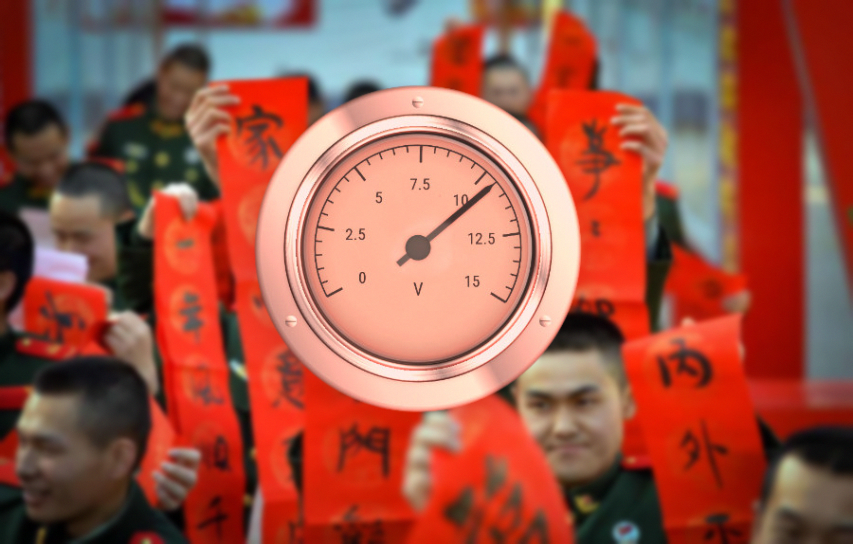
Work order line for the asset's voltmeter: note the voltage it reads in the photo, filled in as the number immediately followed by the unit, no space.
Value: 10.5V
